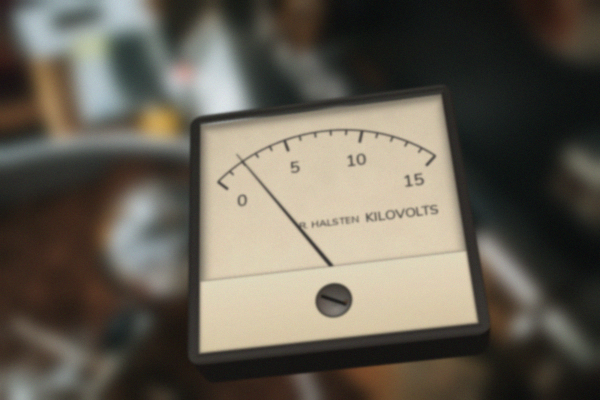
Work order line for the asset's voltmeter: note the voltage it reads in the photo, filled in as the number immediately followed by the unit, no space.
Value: 2kV
